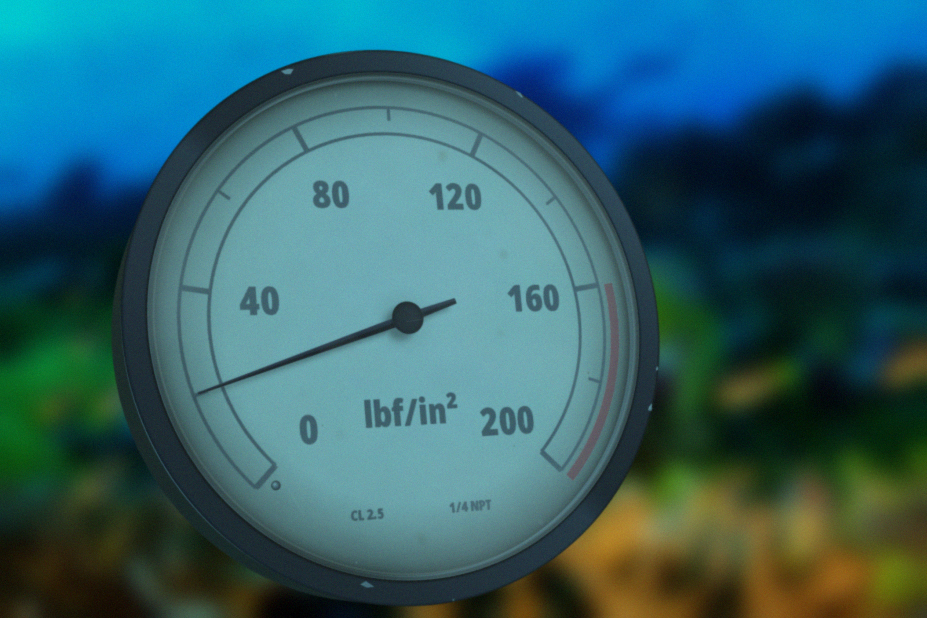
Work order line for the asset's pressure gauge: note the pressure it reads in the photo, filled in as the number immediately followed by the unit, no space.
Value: 20psi
